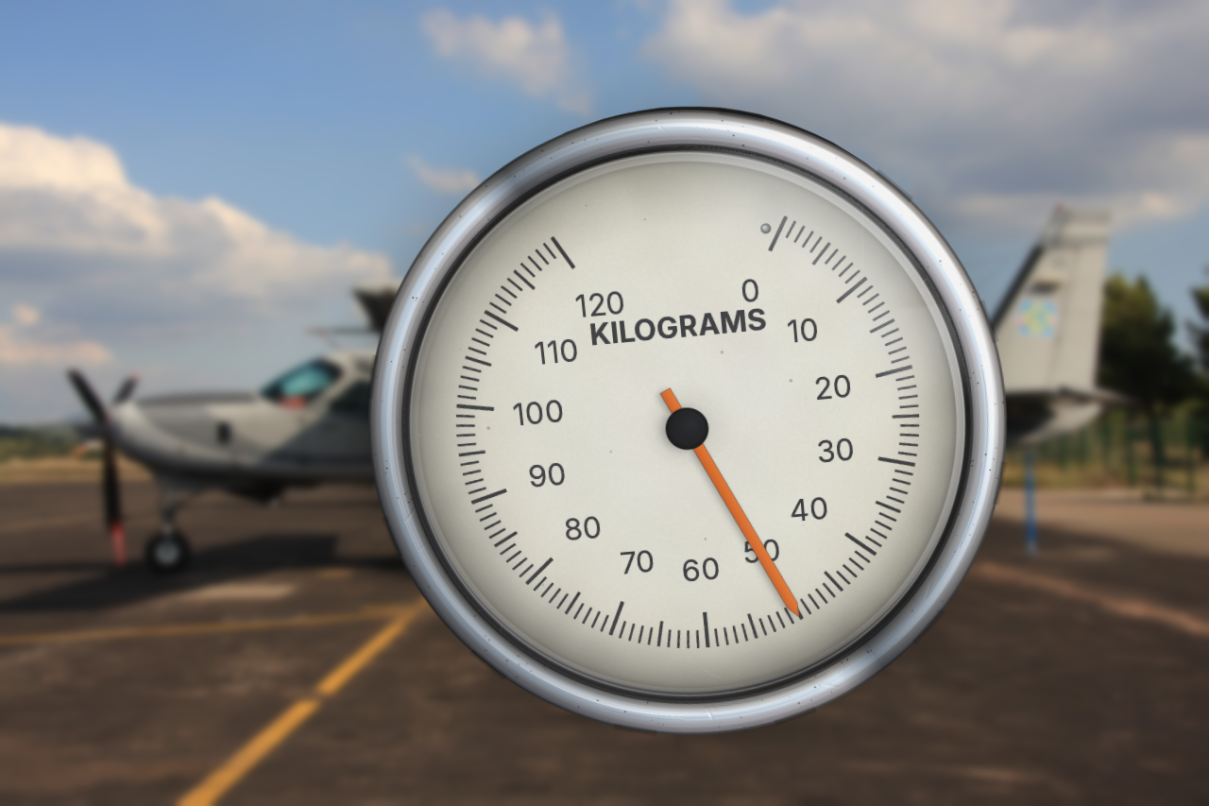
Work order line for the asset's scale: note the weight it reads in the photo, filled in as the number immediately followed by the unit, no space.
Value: 50kg
